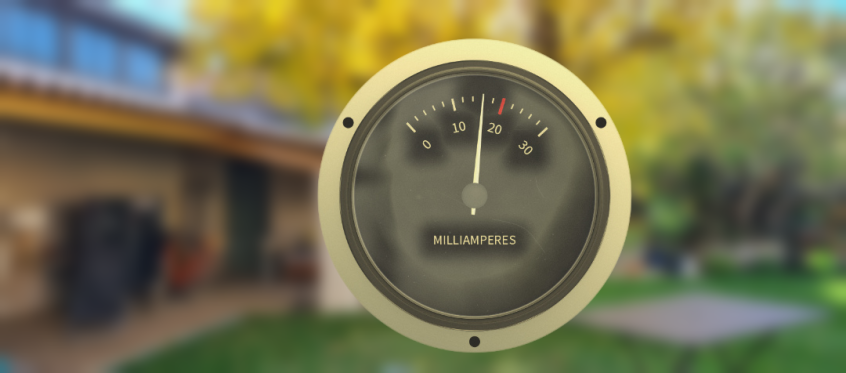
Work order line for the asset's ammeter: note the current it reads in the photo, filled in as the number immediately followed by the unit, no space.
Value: 16mA
